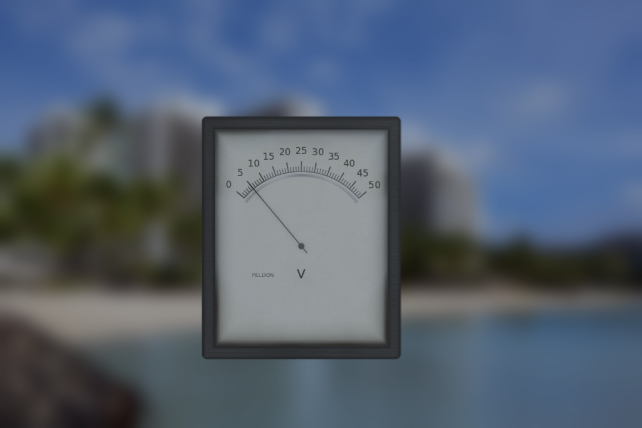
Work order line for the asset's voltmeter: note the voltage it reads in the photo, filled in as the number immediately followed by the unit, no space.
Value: 5V
